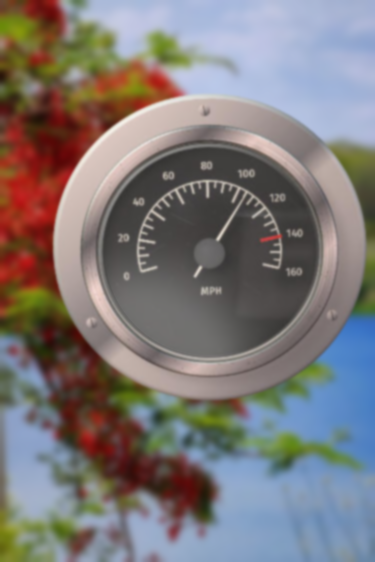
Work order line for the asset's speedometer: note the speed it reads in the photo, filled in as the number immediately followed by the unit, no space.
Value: 105mph
